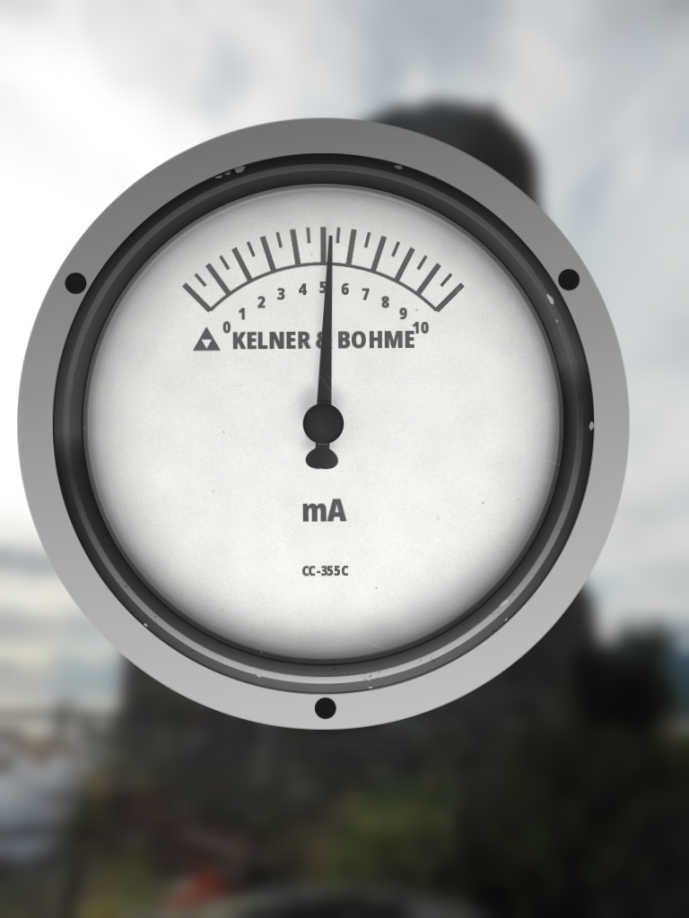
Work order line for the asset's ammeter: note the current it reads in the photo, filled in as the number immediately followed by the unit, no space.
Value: 5.25mA
